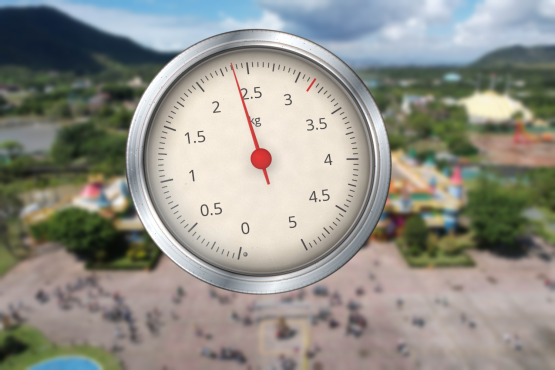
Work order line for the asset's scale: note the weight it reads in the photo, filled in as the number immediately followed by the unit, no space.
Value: 2.35kg
